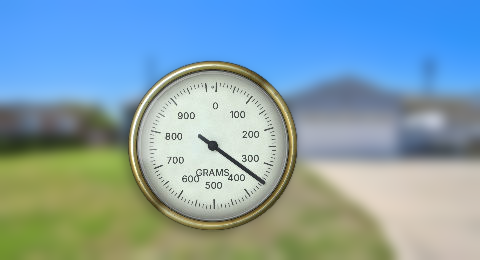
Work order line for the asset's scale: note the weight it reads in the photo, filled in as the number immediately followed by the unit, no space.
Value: 350g
